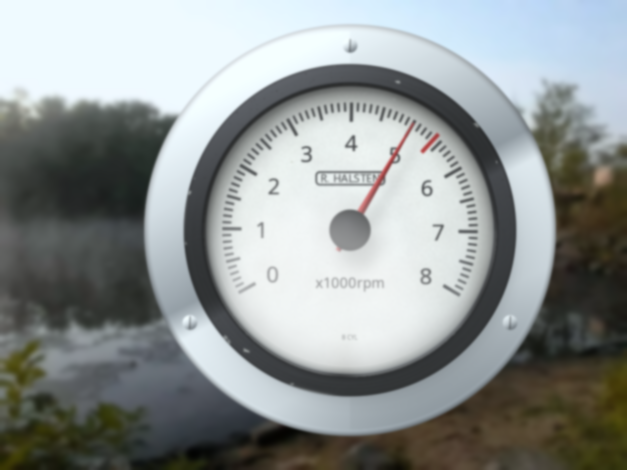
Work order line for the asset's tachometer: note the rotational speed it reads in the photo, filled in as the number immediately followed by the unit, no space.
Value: 5000rpm
